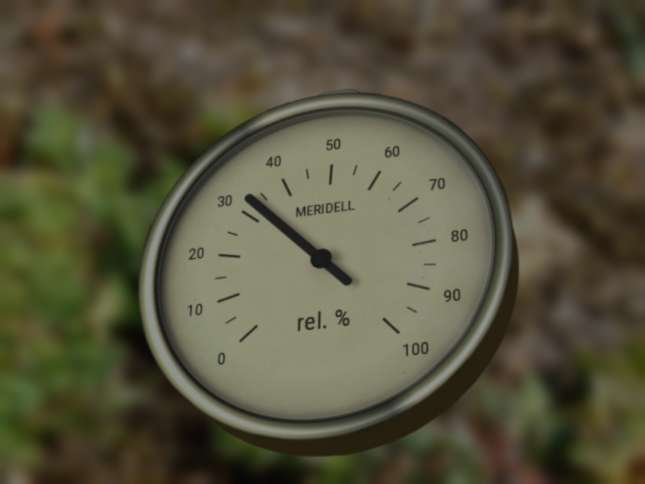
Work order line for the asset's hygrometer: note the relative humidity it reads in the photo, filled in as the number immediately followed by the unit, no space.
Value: 32.5%
